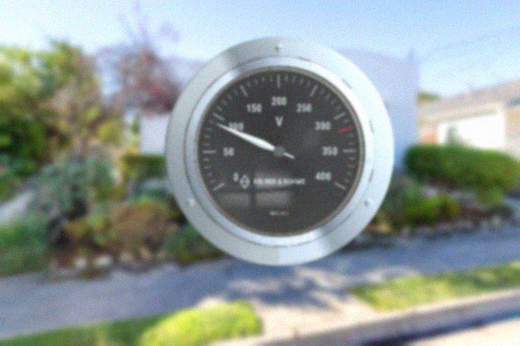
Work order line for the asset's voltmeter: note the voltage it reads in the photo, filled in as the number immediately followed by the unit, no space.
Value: 90V
